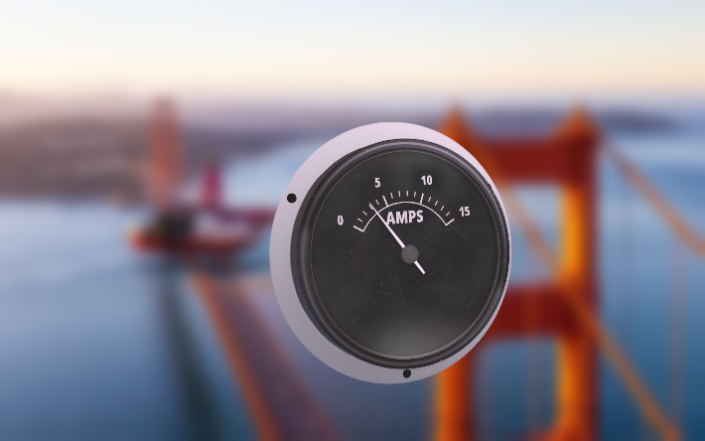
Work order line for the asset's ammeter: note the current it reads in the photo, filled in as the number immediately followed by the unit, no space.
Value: 3A
